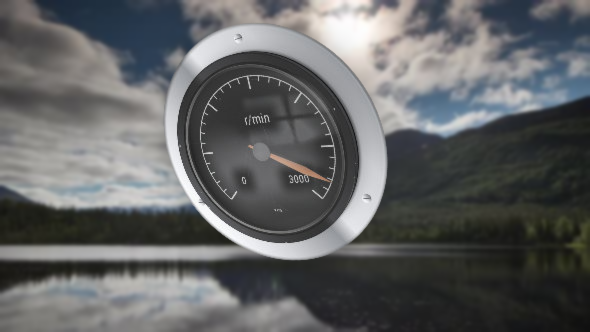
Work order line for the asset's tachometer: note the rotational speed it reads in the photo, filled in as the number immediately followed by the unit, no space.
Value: 2800rpm
